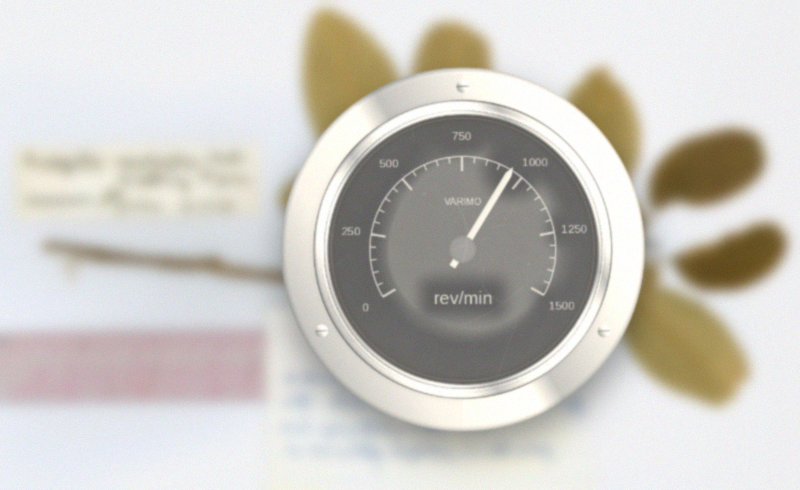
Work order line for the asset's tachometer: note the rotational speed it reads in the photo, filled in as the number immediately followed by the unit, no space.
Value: 950rpm
